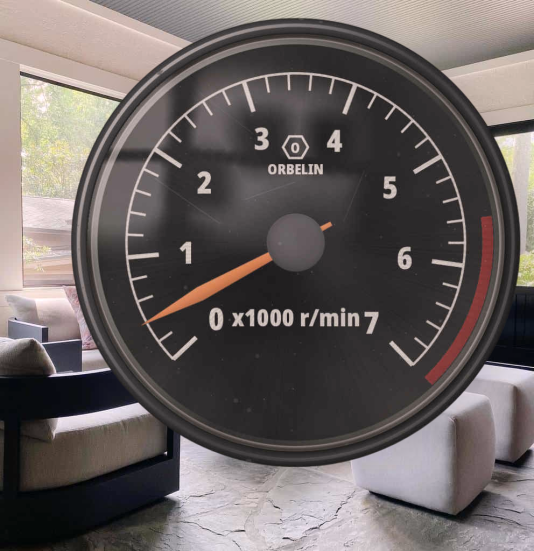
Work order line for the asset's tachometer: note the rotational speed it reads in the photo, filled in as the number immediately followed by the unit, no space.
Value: 400rpm
